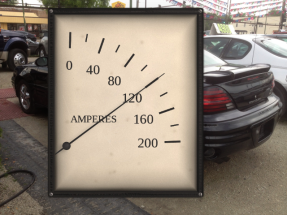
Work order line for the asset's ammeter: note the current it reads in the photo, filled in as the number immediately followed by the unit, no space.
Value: 120A
